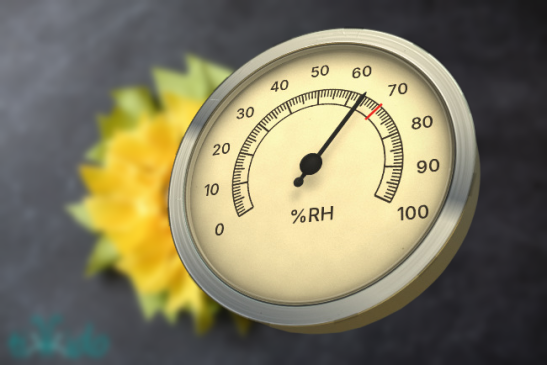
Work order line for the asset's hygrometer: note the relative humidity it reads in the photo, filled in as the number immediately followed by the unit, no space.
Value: 65%
